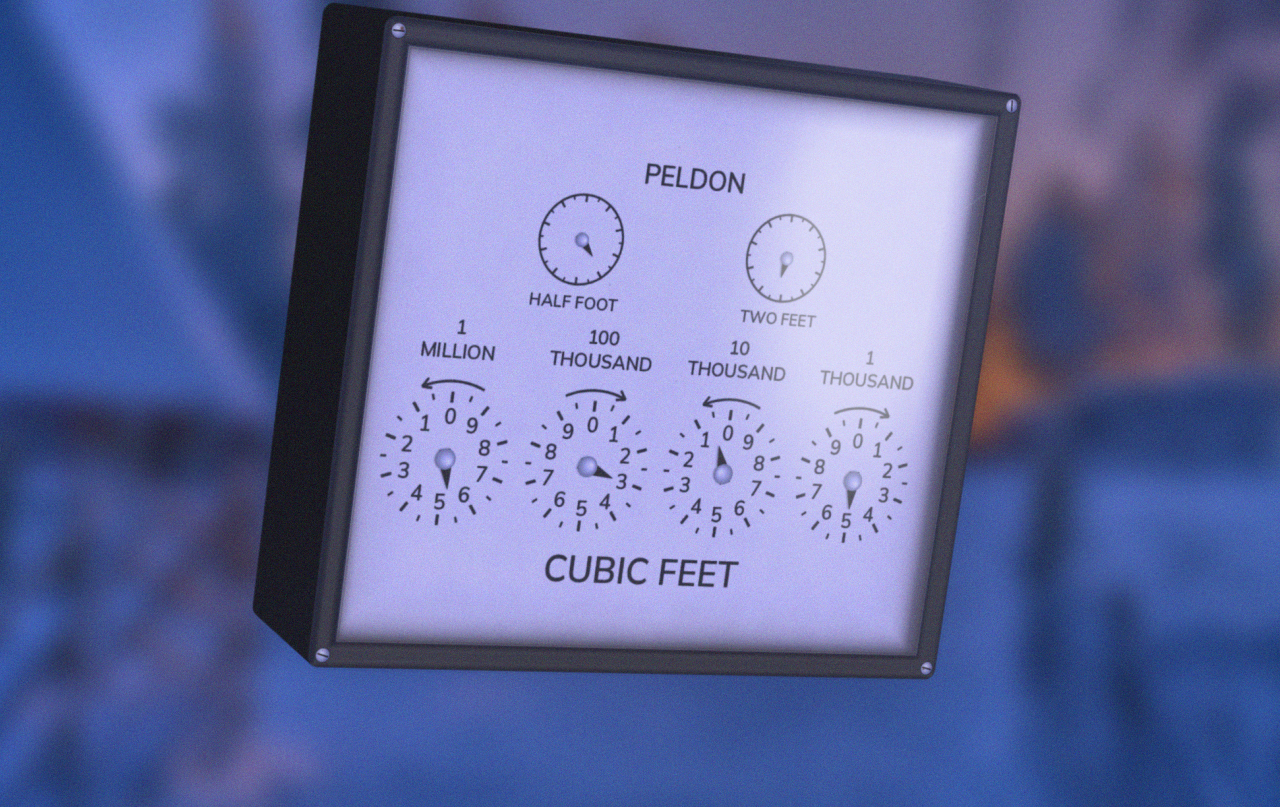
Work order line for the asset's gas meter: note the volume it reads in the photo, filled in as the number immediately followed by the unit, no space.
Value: 530500ft³
